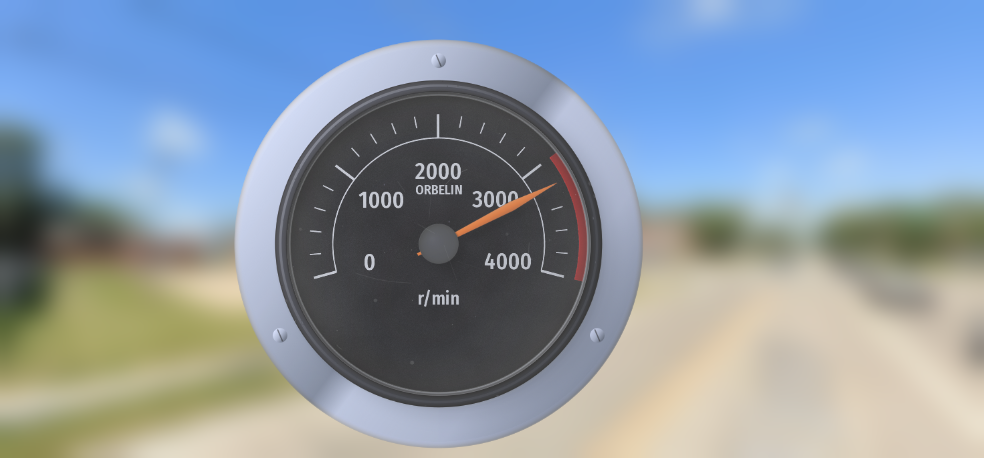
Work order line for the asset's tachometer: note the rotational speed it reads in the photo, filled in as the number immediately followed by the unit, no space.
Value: 3200rpm
